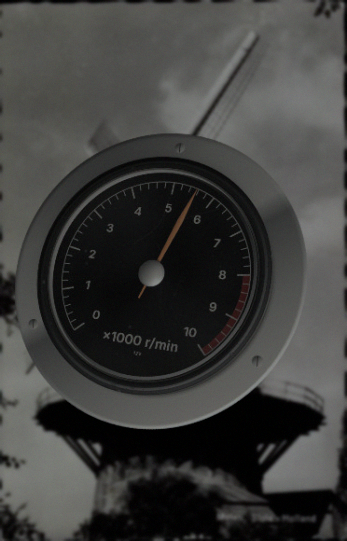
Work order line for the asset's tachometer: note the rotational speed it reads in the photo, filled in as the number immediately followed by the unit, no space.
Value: 5600rpm
